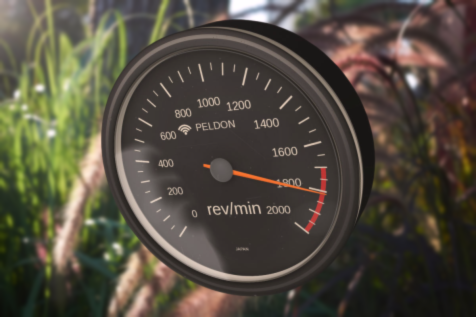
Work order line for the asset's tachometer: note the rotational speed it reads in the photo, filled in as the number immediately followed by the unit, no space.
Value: 1800rpm
